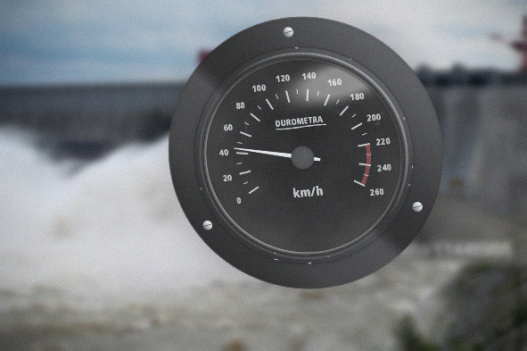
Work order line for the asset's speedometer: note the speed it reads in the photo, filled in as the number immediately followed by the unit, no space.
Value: 45km/h
